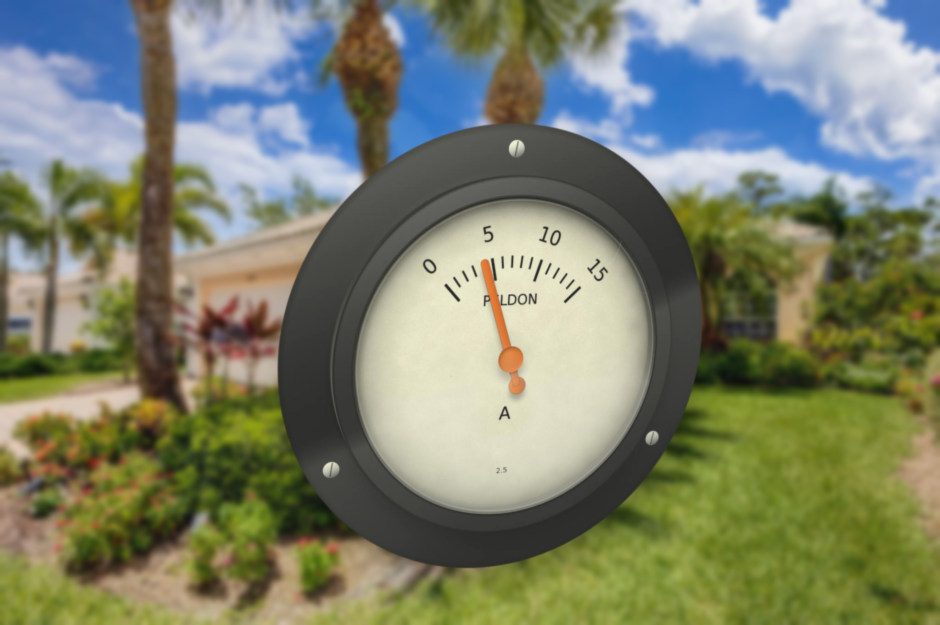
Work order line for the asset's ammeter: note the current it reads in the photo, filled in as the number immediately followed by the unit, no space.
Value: 4A
